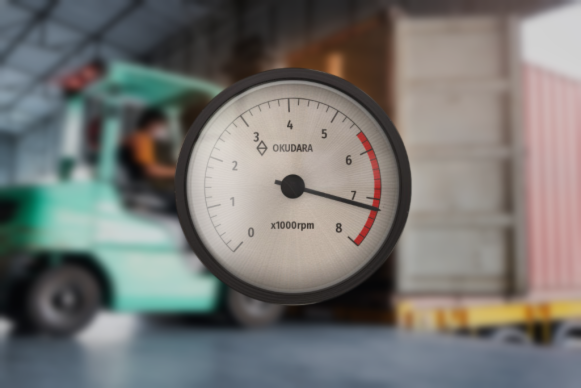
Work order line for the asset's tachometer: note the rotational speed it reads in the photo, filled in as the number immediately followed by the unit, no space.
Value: 7200rpm
